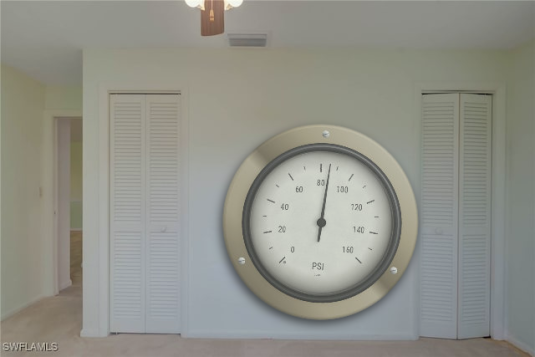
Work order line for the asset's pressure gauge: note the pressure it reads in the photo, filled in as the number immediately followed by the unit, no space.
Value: 85psi
